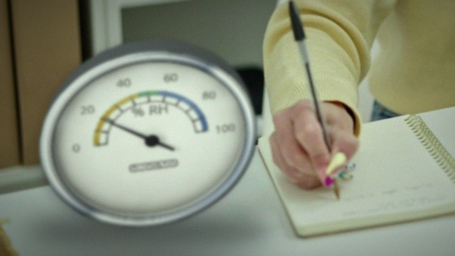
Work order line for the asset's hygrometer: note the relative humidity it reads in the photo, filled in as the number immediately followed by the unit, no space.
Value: 20%
